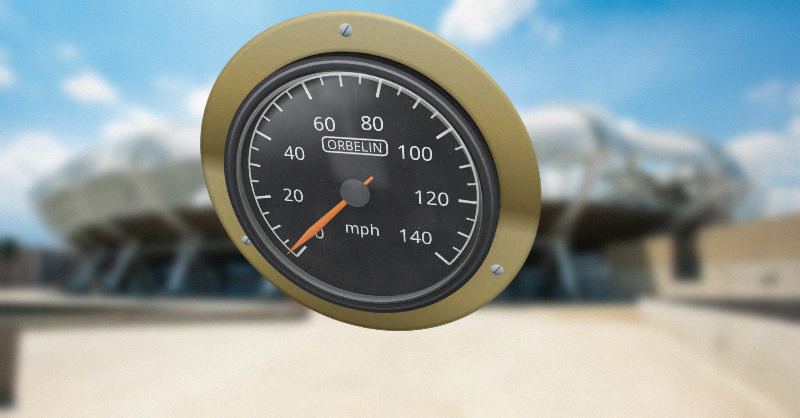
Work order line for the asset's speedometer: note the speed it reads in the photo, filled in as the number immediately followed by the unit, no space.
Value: 2.5mph
